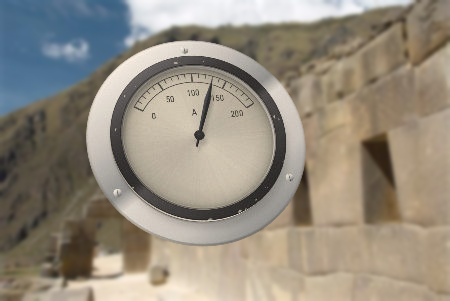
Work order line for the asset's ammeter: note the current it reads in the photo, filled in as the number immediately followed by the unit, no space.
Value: 130A
